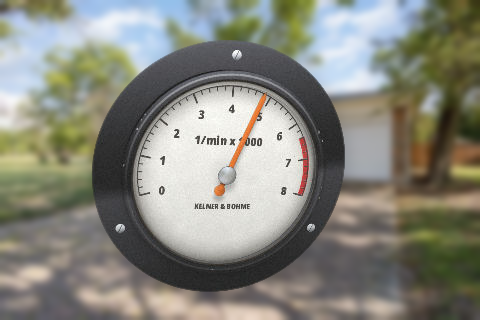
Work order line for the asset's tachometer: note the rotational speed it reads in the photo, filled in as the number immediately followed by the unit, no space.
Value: 4800rpm
